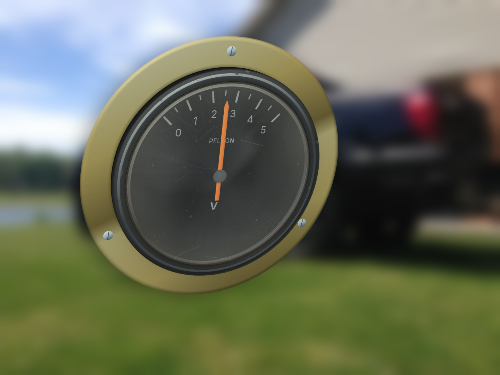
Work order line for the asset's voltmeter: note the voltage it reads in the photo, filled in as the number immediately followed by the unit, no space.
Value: 2.5V
